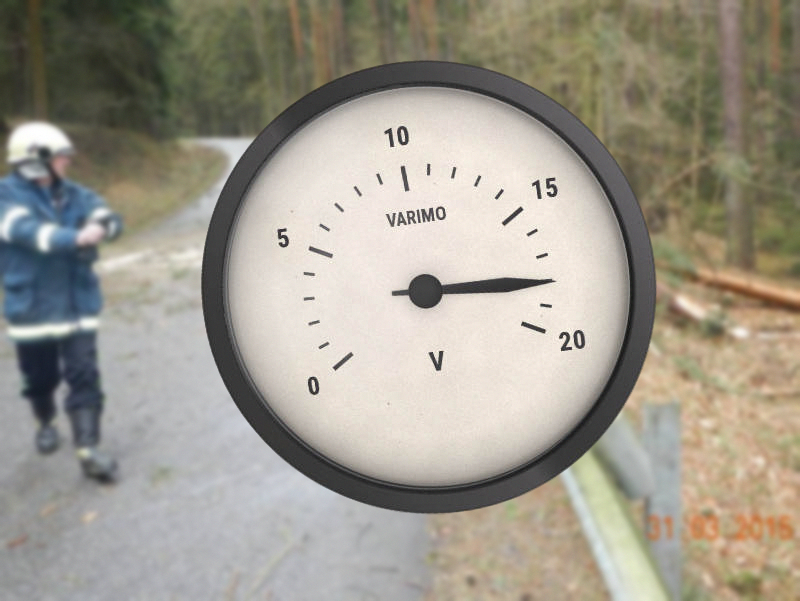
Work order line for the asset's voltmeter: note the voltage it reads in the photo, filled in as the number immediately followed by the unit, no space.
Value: 18V
